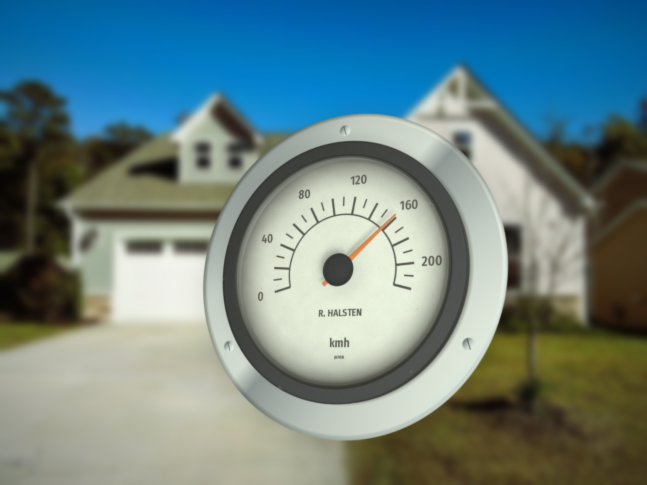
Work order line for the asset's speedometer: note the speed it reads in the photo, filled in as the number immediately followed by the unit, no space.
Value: 160km/h
